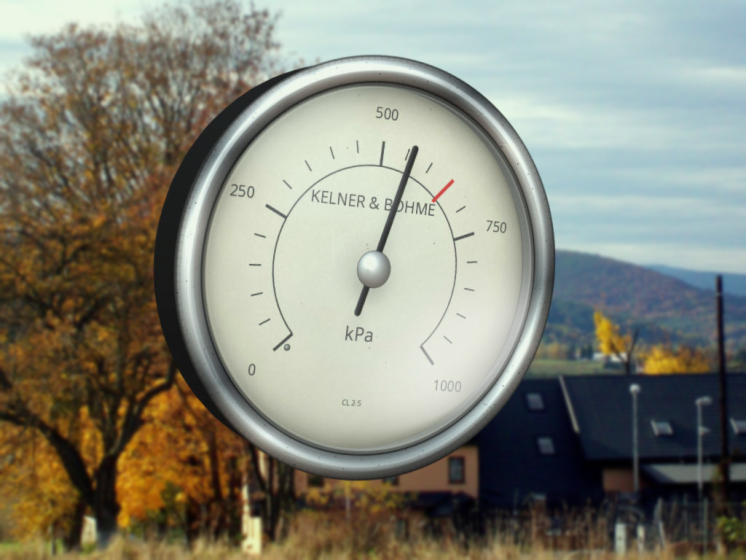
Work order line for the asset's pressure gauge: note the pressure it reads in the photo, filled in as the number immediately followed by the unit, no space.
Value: 550kPa
